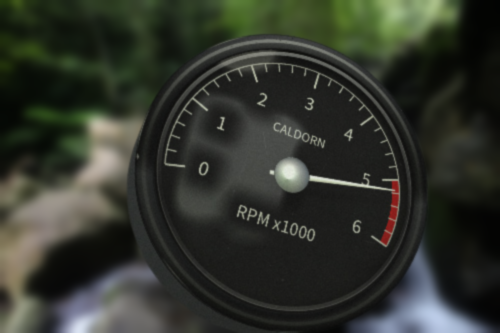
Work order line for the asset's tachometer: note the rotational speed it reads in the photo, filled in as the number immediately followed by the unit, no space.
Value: 5200rpm
